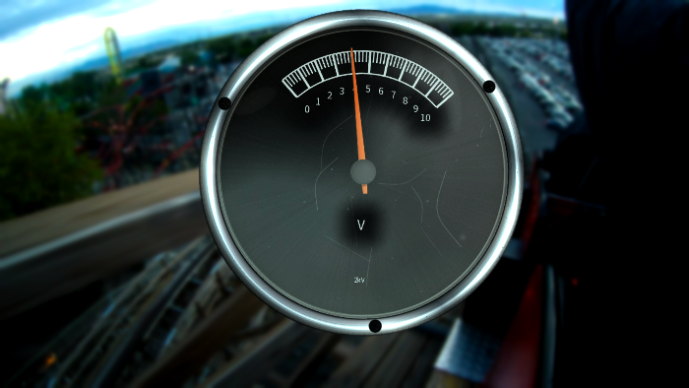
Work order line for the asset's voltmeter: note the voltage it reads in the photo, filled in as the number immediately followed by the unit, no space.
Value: 4V
